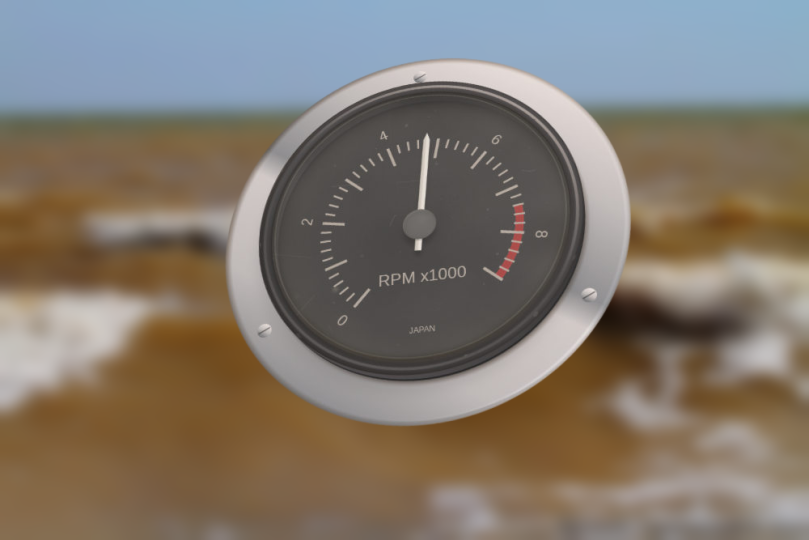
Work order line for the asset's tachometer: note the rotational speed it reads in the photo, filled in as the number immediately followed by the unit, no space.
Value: 4800rpm
